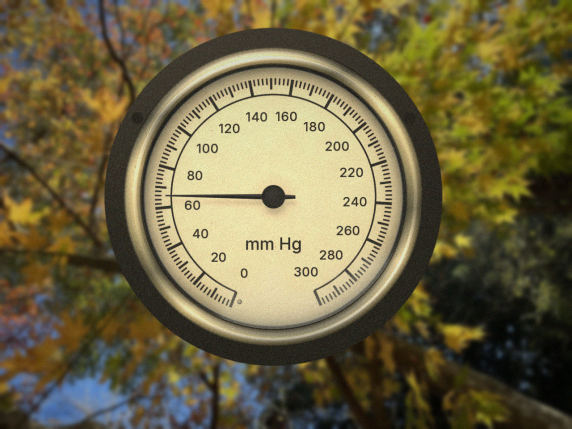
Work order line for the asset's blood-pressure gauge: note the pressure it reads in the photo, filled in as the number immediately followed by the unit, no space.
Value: 66mmHg
